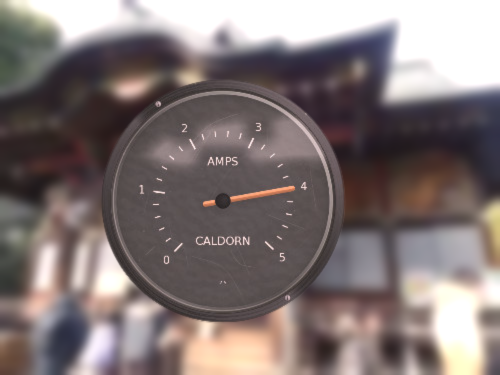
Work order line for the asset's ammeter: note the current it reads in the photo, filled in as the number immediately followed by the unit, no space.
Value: 4A
